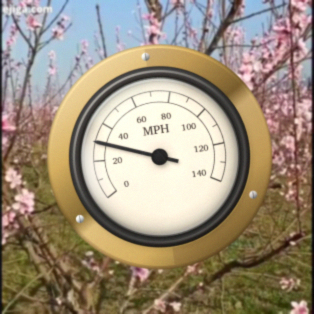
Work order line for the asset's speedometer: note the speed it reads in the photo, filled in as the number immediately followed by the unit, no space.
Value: 30mph
